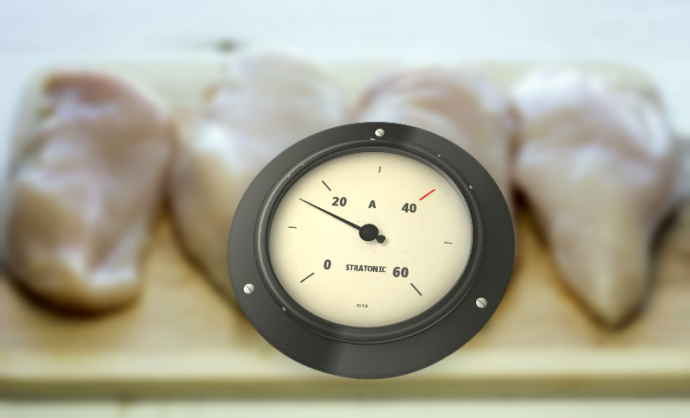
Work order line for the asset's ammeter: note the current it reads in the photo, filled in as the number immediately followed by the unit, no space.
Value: 15A
